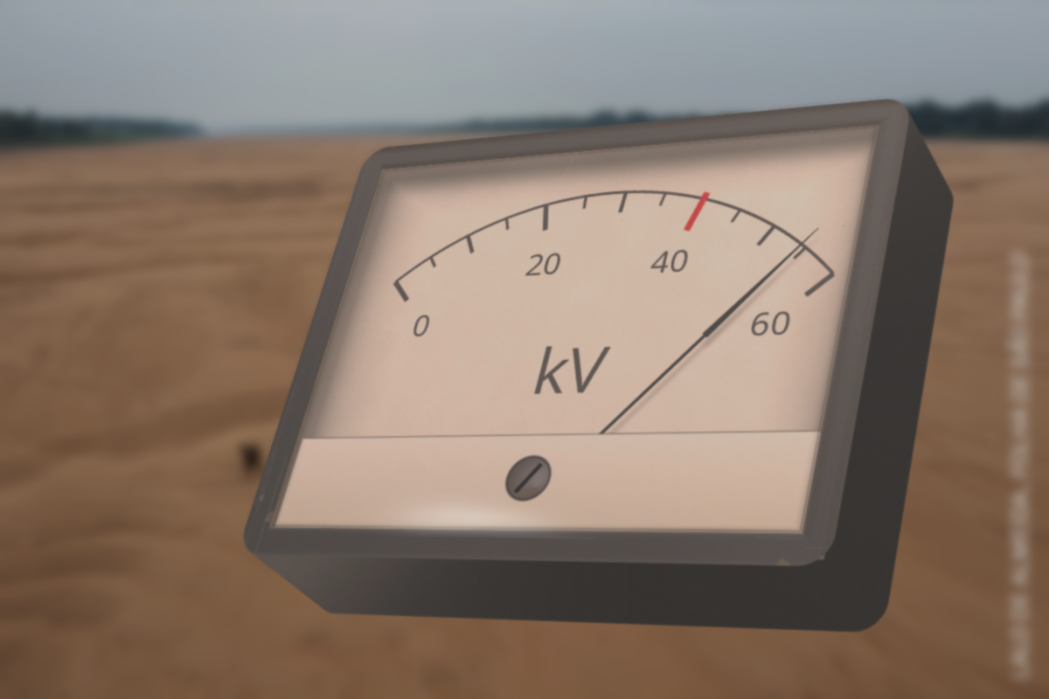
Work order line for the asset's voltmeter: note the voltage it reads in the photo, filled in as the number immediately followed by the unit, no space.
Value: 55kV
